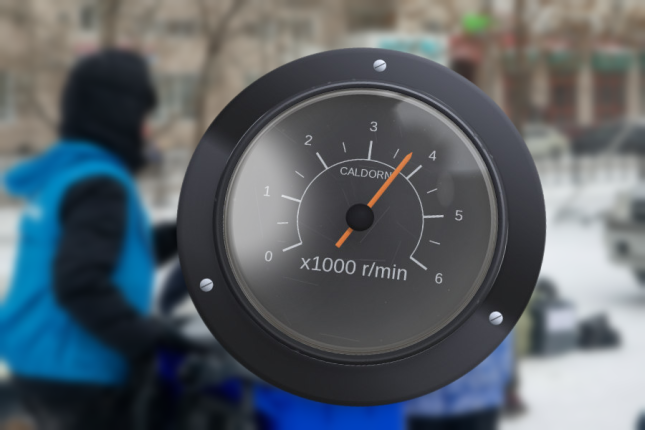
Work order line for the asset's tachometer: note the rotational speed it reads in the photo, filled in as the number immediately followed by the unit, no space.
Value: 3750rpm
